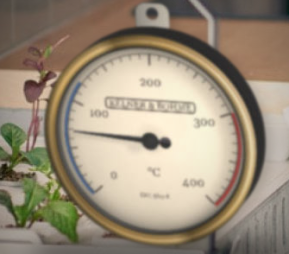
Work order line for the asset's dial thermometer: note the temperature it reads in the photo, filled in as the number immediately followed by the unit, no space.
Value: 70°C
